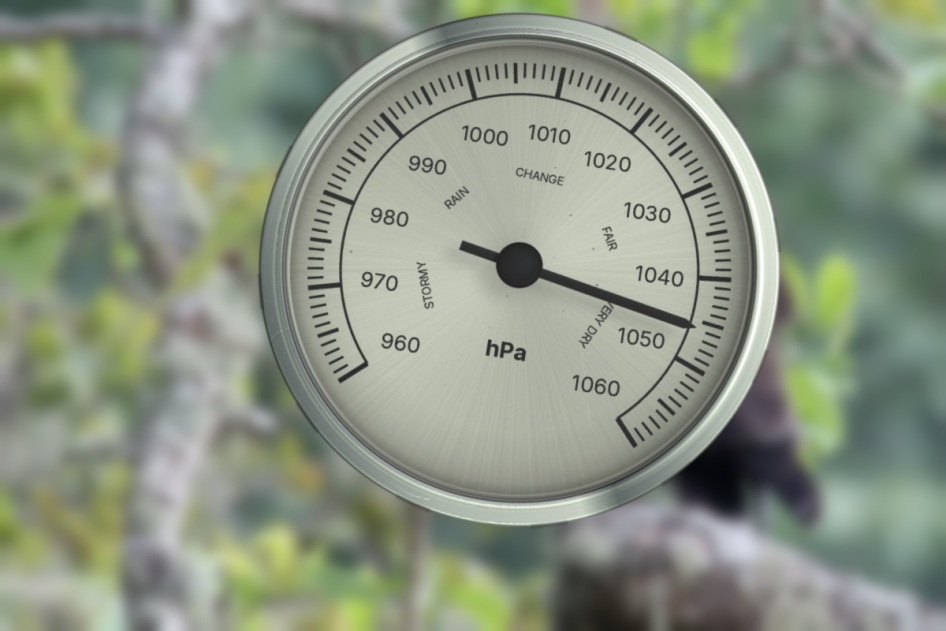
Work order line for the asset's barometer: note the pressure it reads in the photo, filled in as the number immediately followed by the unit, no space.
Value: 1046hPa
